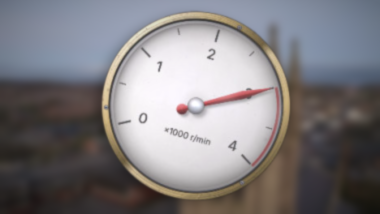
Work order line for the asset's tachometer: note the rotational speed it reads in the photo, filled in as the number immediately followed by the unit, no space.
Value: 3000rpm
